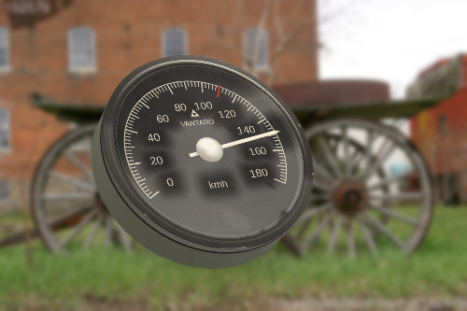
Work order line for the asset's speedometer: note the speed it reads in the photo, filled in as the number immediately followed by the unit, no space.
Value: 150km/h
